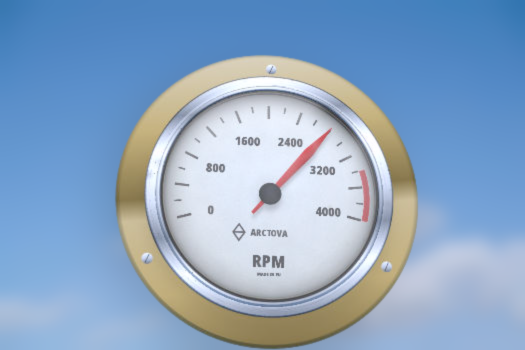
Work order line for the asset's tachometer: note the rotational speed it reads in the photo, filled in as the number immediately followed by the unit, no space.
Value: 2800rpm
